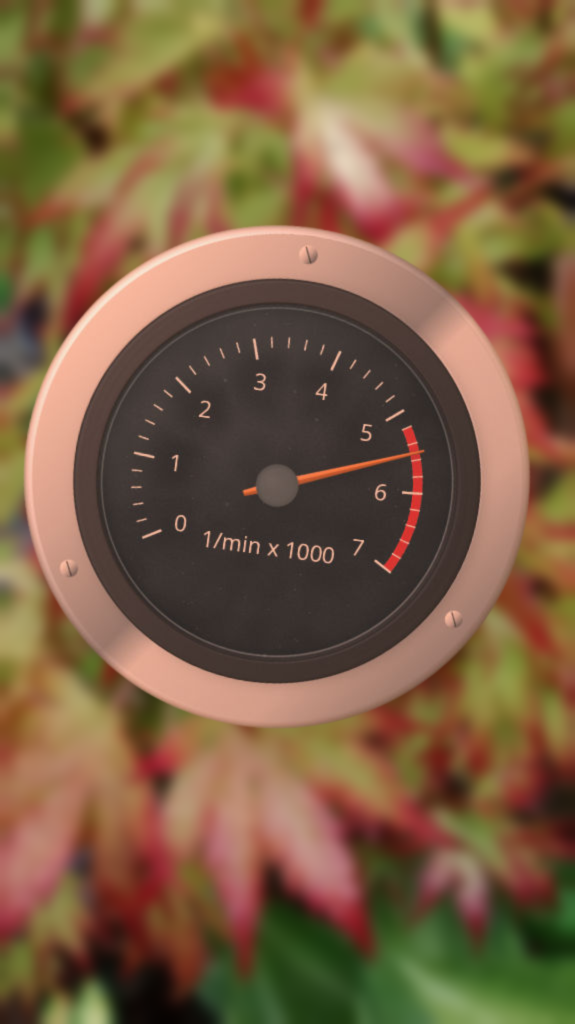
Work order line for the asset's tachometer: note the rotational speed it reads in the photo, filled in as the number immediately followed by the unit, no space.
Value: 5500rpm
